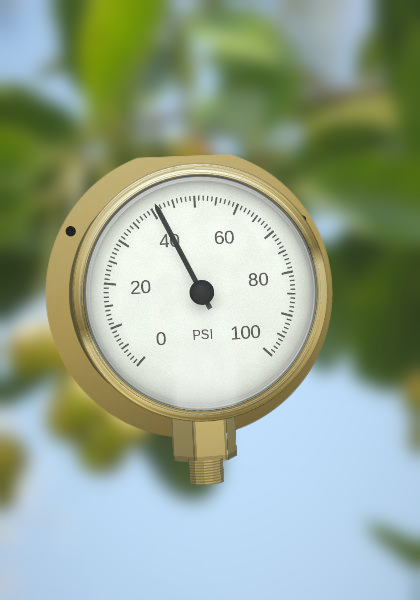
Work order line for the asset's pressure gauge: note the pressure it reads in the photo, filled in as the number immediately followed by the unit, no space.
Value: 41psi
